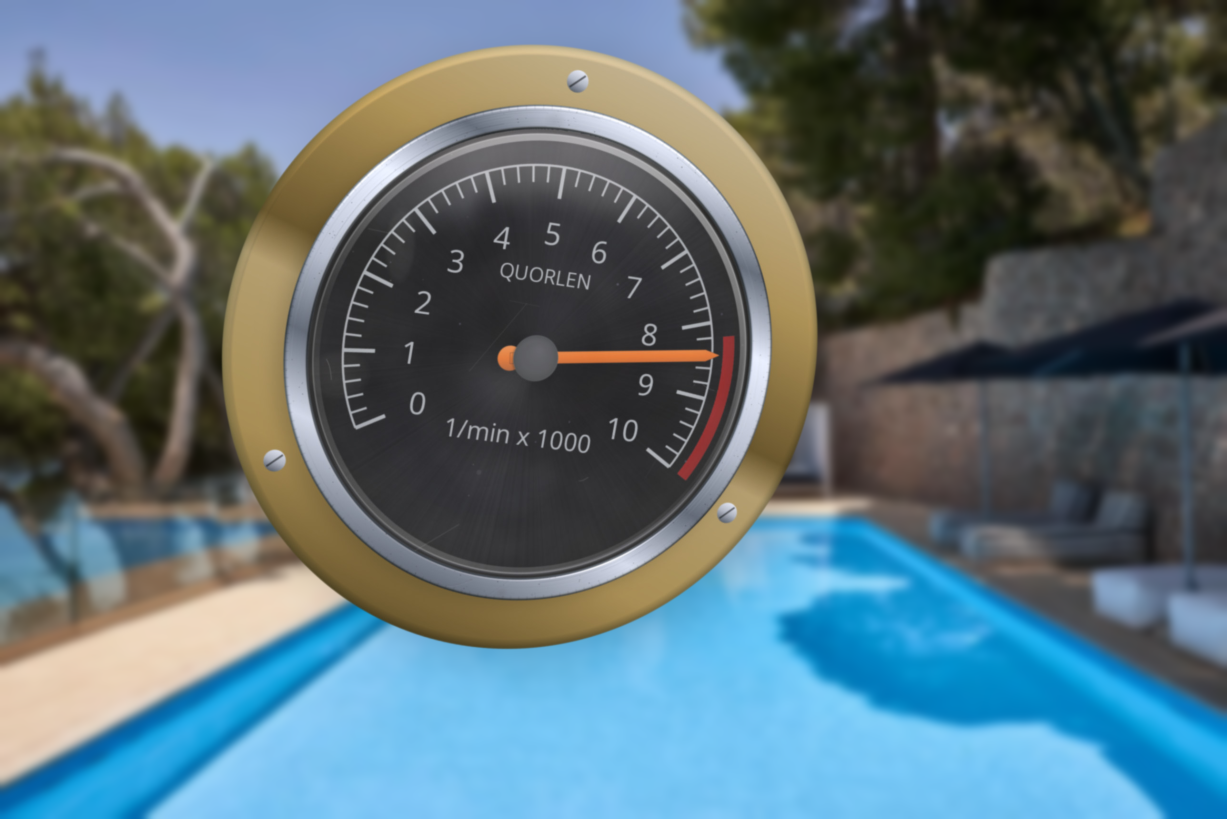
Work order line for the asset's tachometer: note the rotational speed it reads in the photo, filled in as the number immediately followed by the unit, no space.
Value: 8400rpm
